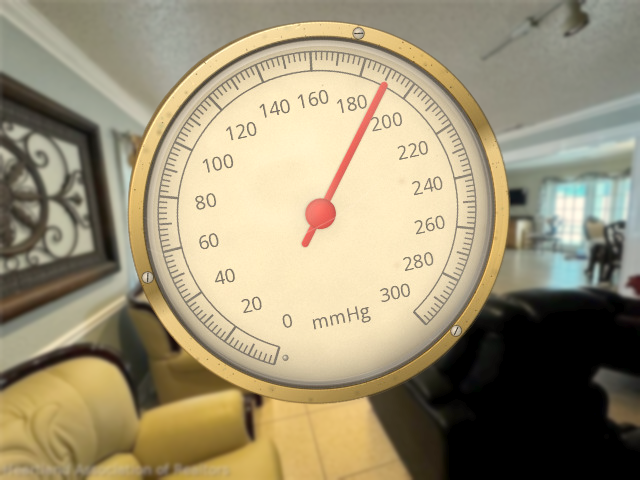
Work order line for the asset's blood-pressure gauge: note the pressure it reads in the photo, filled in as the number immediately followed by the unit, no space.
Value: 190mmHg
